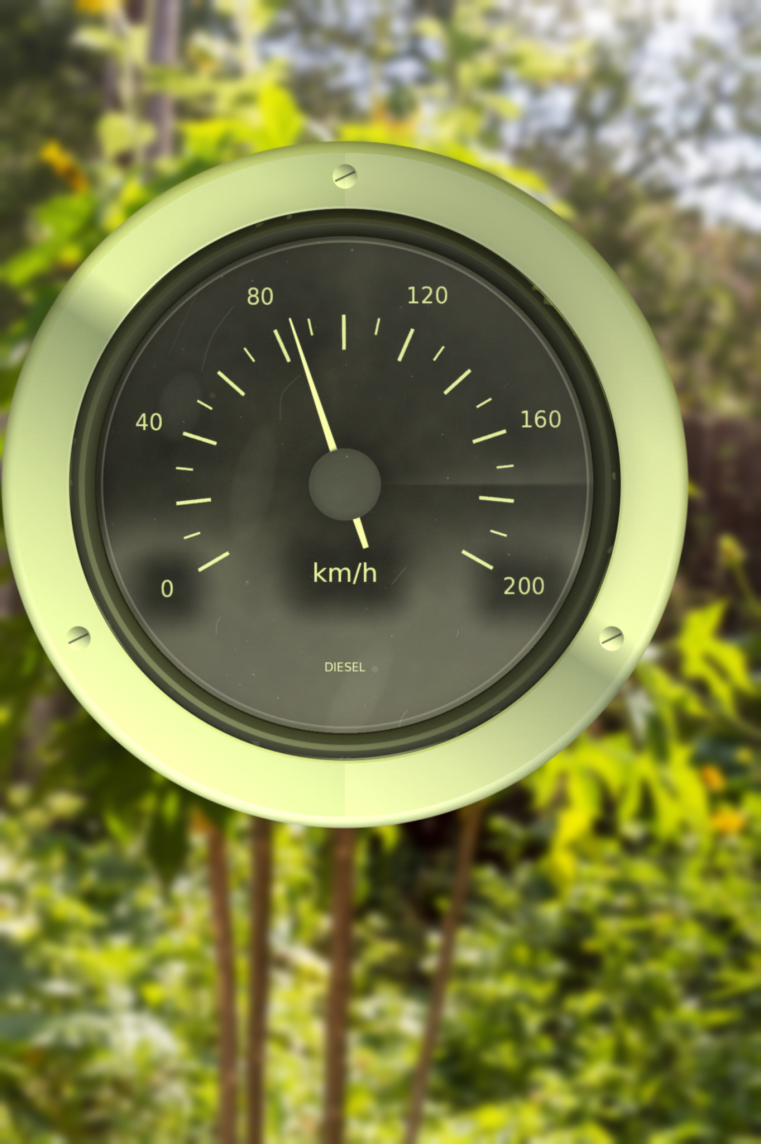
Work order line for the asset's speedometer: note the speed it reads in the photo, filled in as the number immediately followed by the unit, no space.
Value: 85km/h
